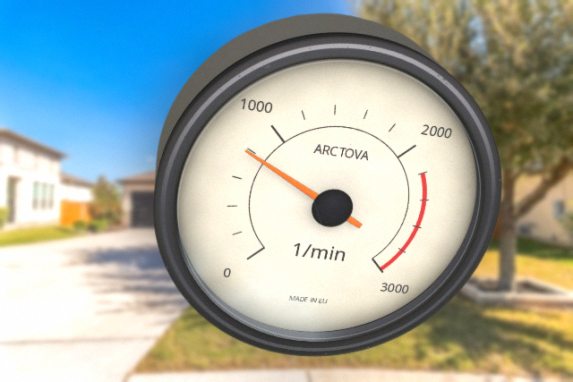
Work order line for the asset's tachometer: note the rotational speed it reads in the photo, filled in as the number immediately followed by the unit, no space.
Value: 800rpm
